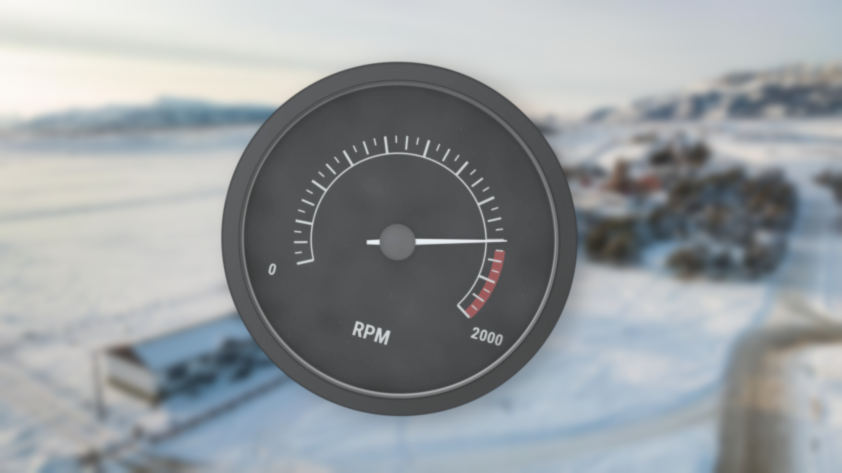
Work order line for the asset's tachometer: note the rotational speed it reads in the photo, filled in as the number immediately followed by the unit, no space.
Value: 1600rpm
